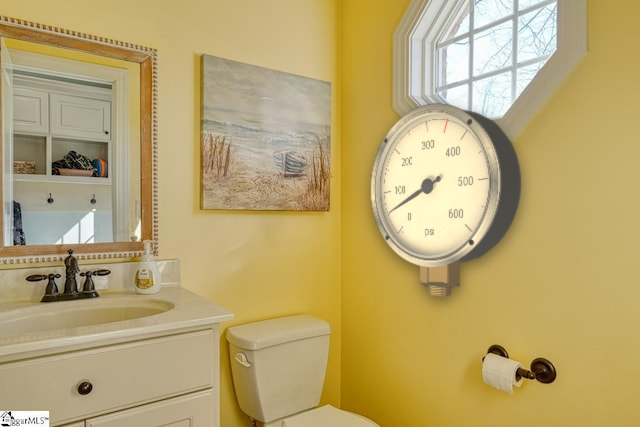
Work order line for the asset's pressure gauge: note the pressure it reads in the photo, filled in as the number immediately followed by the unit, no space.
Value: 50psi
